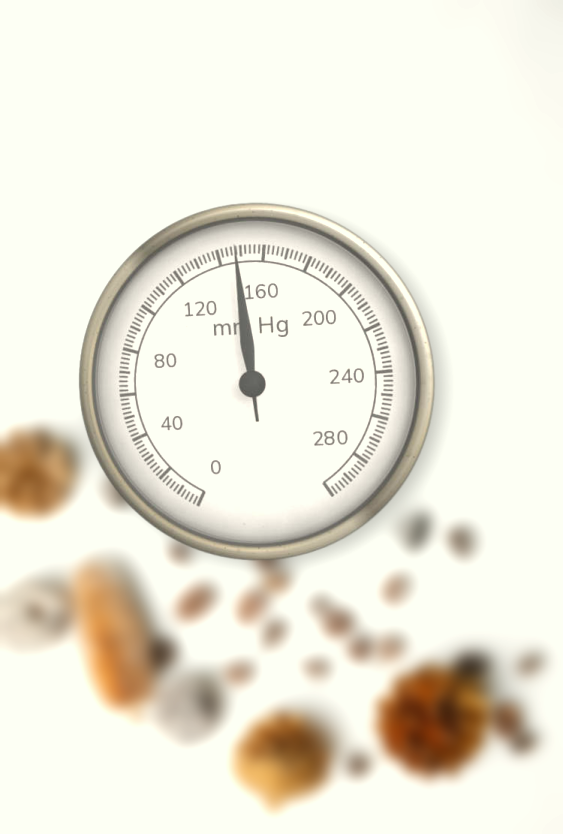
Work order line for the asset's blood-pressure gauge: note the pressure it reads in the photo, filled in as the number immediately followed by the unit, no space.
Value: 148mmHg
